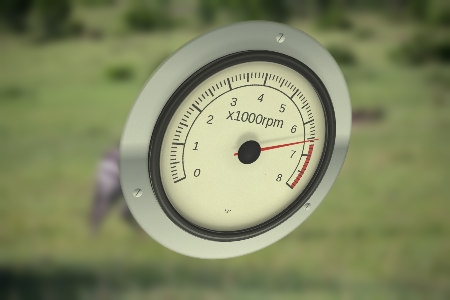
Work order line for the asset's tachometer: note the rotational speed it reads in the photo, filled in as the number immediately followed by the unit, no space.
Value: 6500rpm
